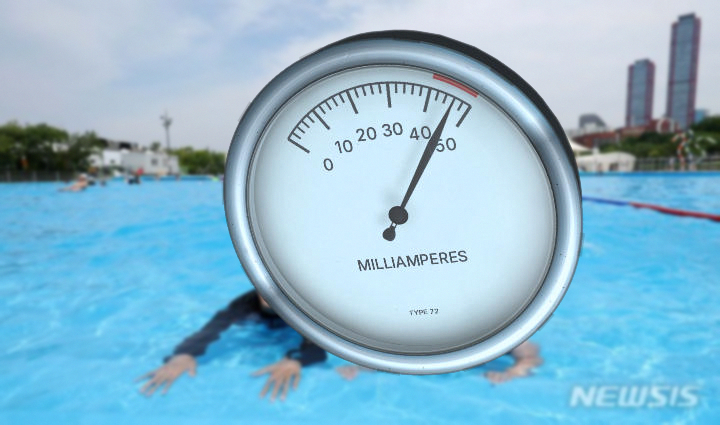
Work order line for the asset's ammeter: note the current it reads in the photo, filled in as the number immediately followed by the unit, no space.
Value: 46mA
